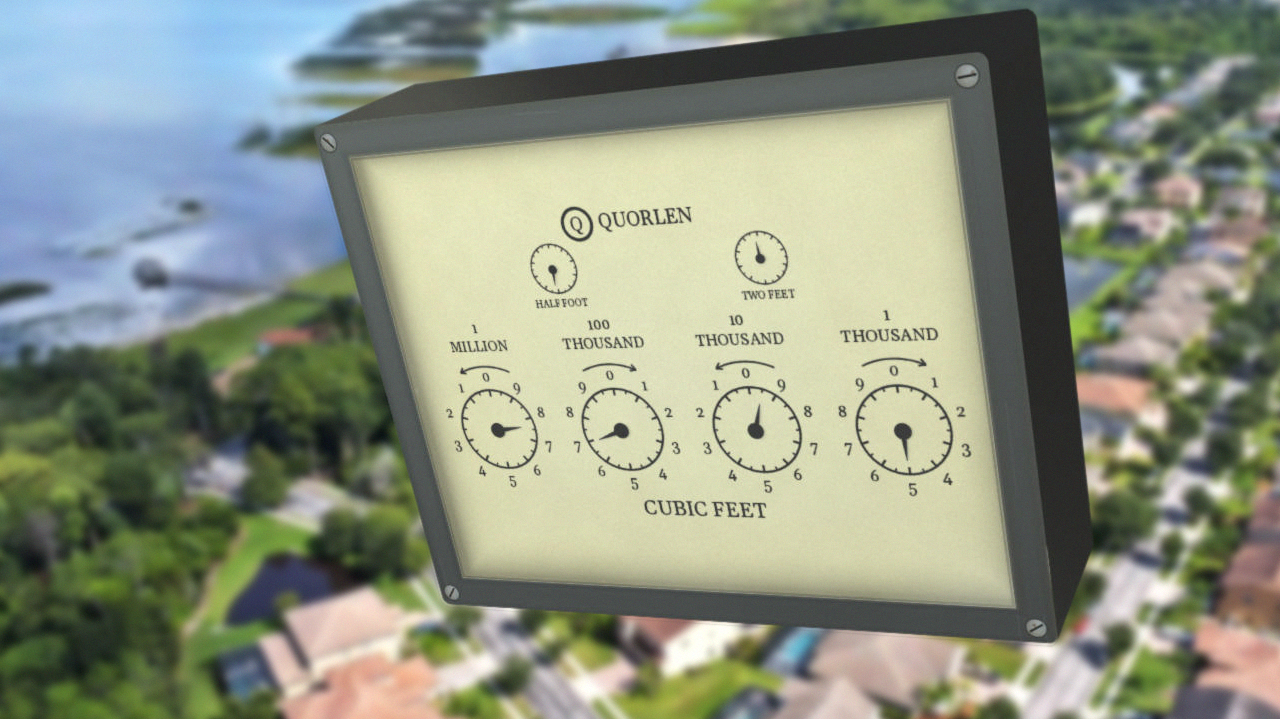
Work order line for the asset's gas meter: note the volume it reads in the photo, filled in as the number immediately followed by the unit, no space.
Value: 769500ft³
